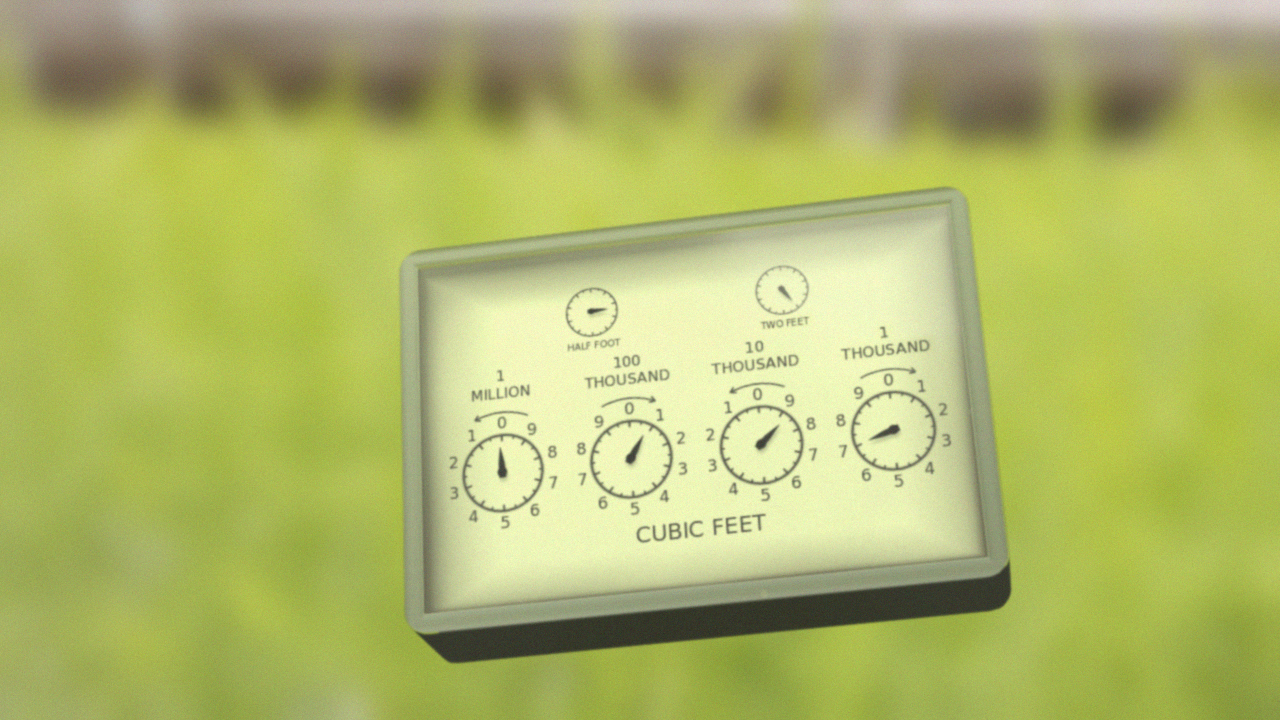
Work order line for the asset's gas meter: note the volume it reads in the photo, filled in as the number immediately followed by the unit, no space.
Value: 8700ft³
